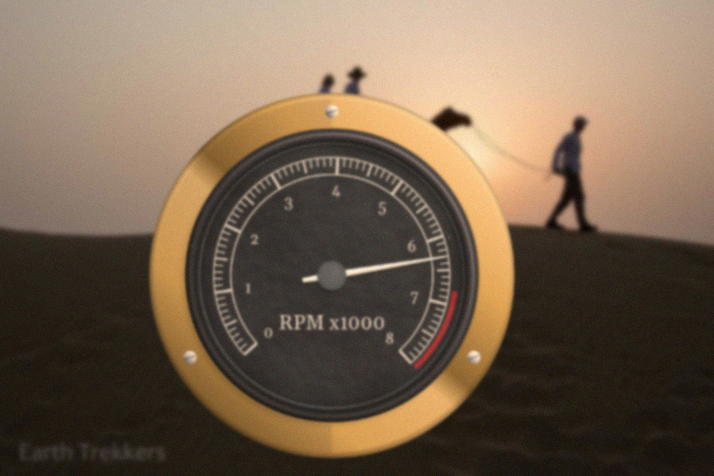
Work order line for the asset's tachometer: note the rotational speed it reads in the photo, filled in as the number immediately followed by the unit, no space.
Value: 6300rpm
